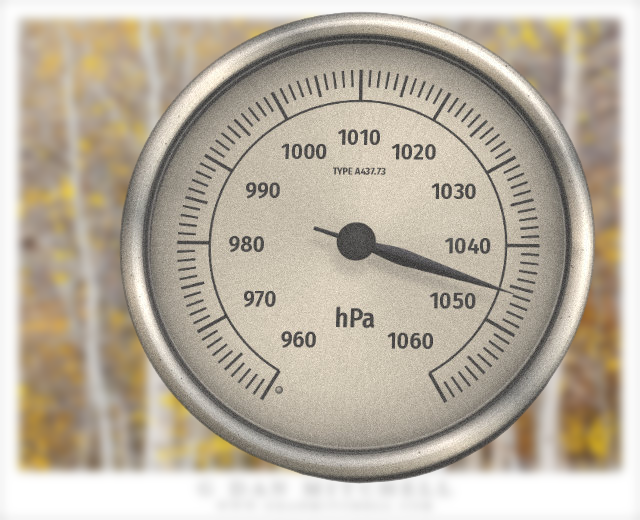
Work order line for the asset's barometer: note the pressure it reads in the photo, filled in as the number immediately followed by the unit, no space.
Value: 1046hPa
